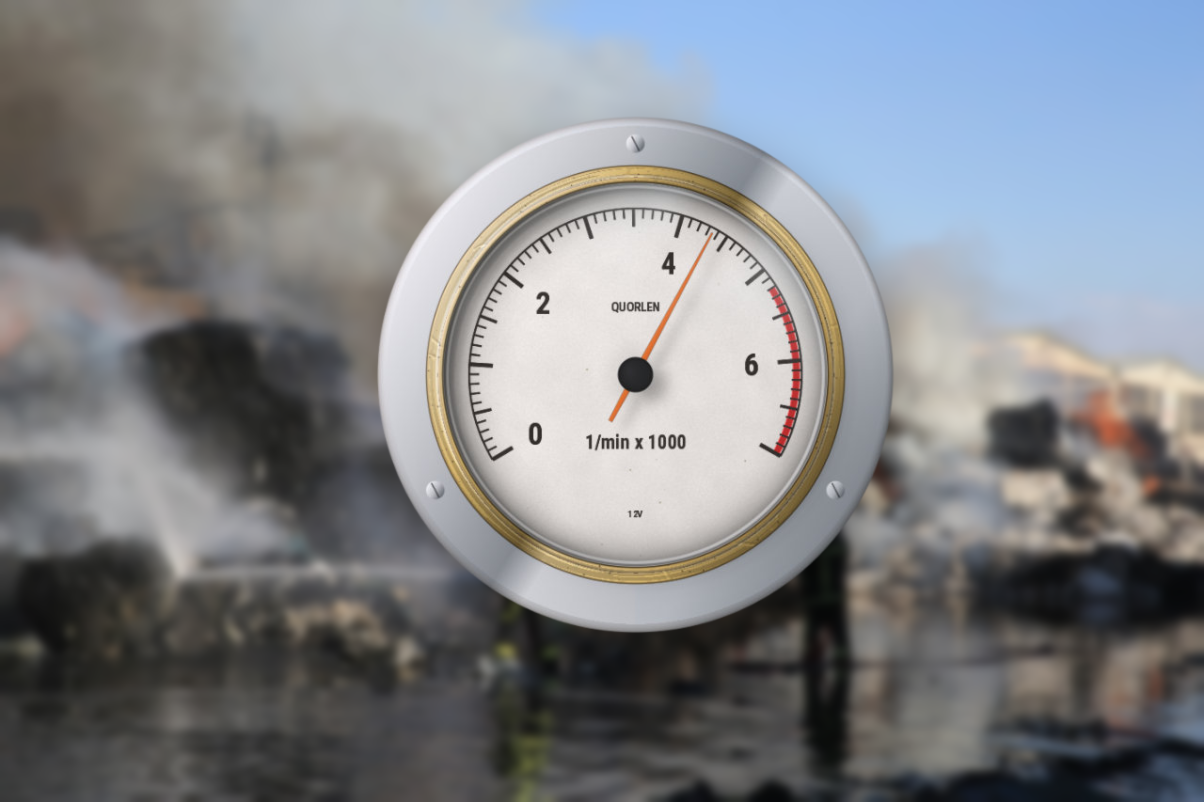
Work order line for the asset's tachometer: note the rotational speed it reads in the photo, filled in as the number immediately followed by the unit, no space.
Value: 4350rpm
